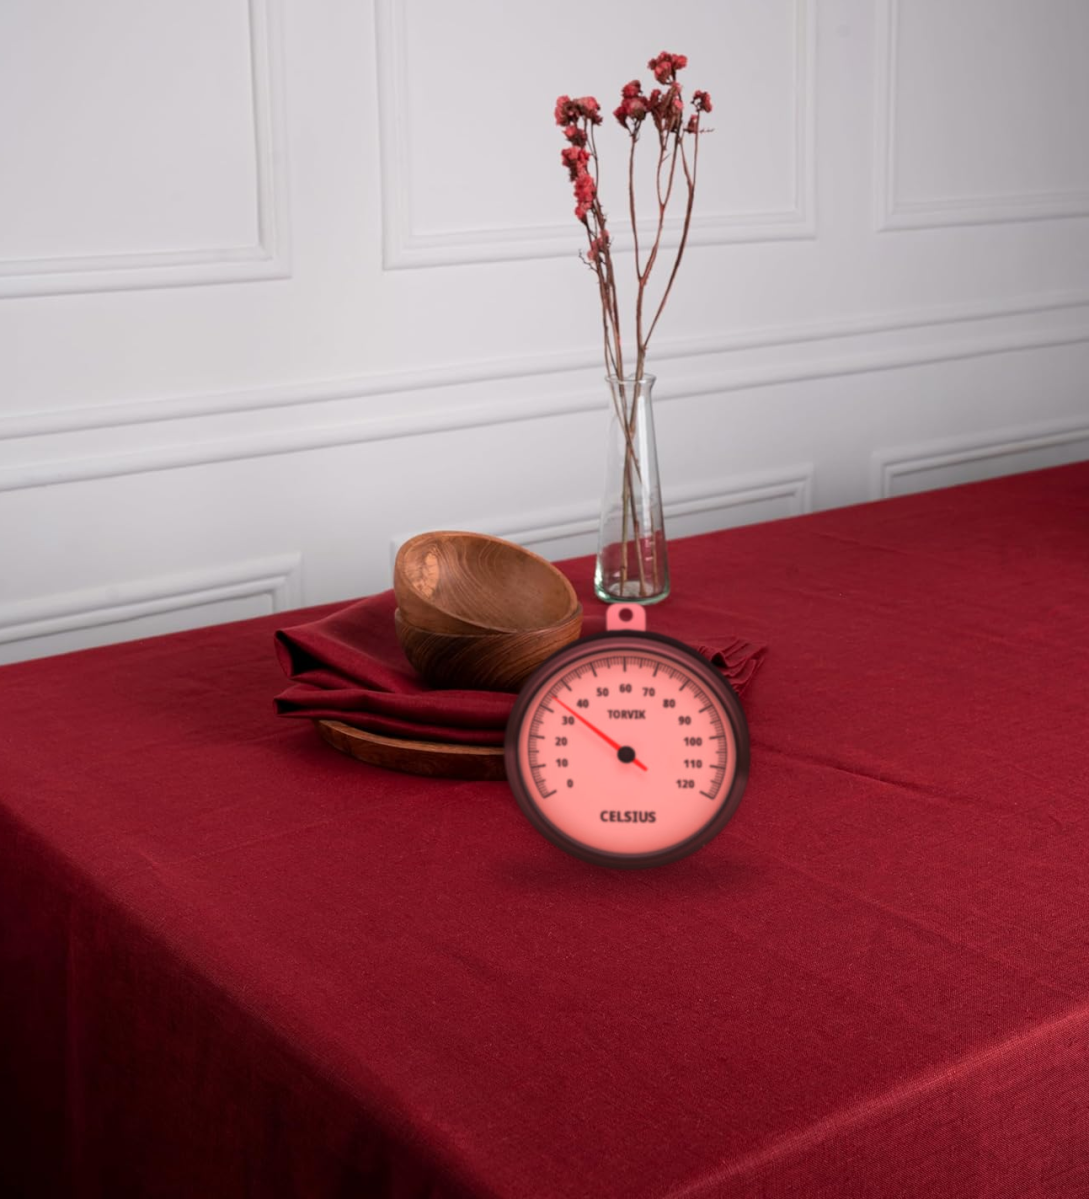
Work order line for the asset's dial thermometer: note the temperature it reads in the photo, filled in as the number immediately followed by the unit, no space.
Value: 35°C
